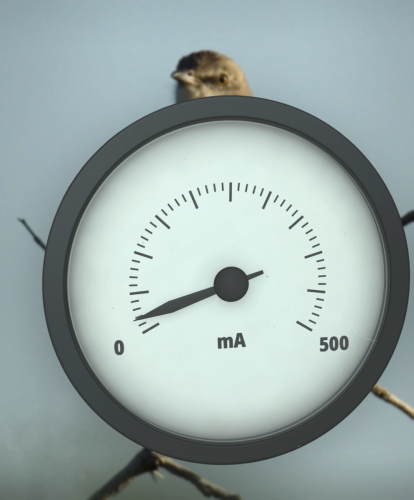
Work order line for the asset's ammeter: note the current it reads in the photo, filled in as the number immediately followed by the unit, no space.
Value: 20mA
